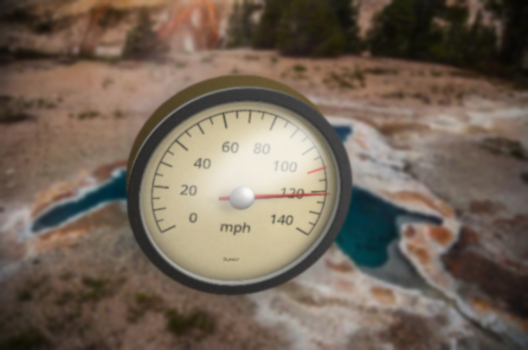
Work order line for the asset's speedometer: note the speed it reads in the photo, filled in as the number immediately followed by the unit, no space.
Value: 120mph
